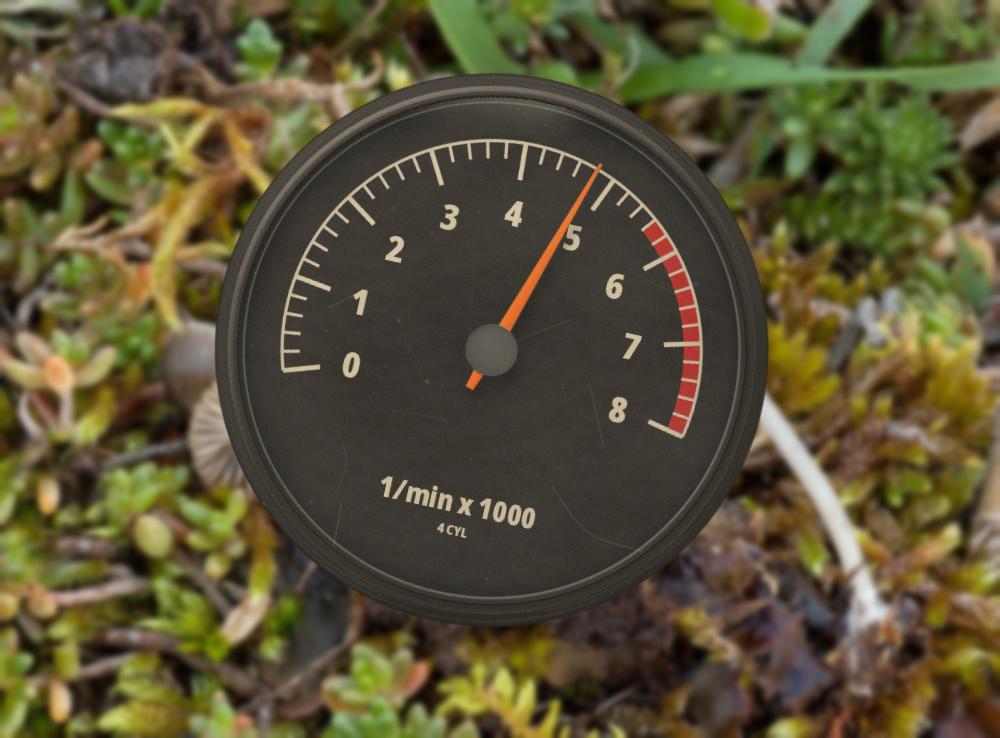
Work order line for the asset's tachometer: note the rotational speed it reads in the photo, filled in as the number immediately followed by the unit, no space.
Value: 4800rpm
